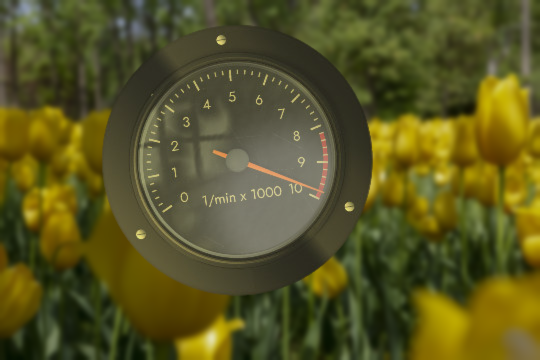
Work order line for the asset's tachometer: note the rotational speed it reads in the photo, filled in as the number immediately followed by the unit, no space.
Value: 9800rpm
